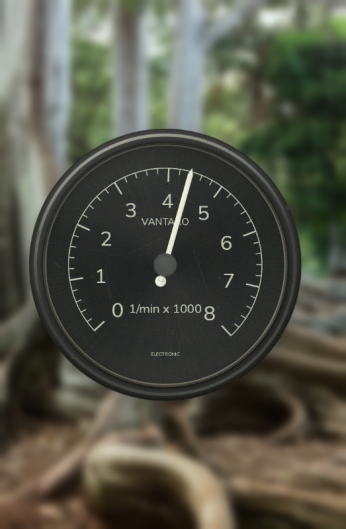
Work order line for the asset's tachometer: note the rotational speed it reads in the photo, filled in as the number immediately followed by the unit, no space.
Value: 4400rpm
